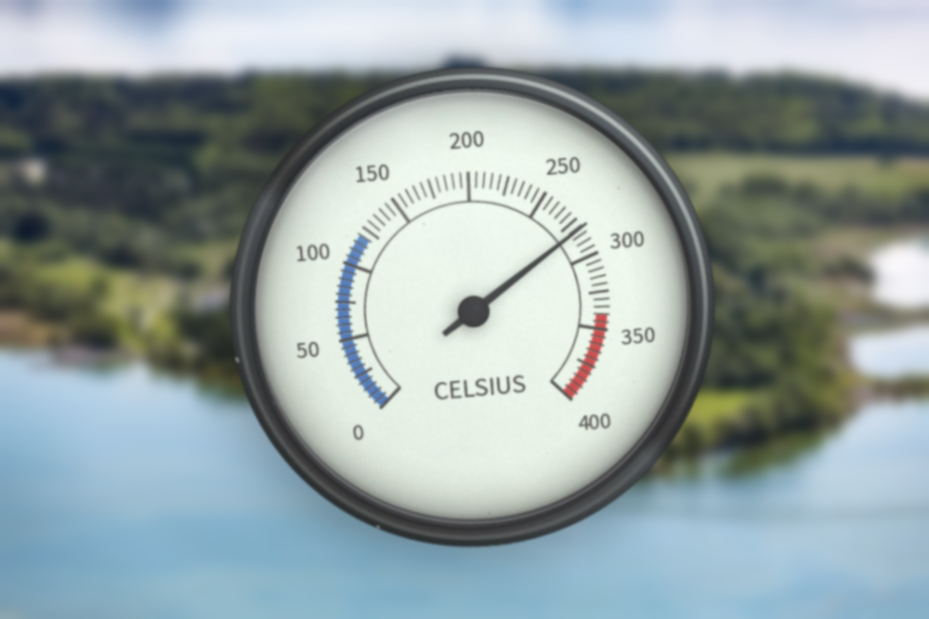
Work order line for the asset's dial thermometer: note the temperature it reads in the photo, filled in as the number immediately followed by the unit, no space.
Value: 280°C
